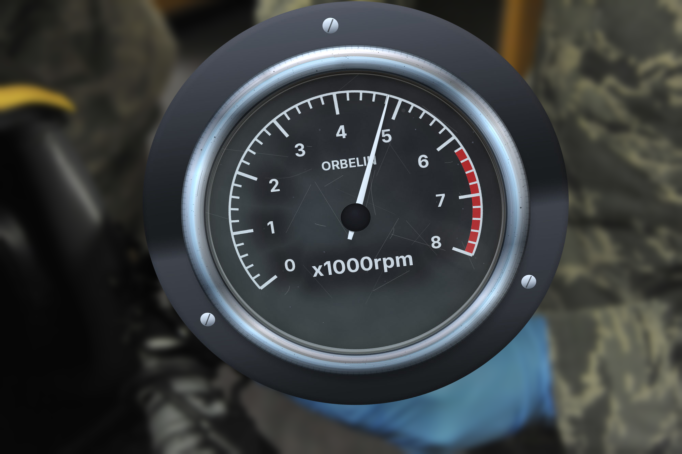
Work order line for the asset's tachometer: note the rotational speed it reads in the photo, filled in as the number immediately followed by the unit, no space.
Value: 4800rpm
